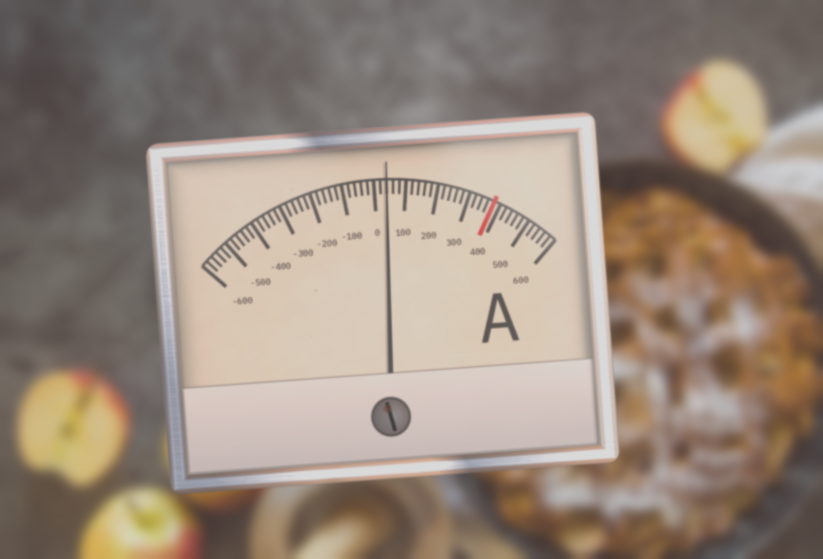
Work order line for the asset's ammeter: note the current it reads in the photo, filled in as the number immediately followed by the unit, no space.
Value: 40A
